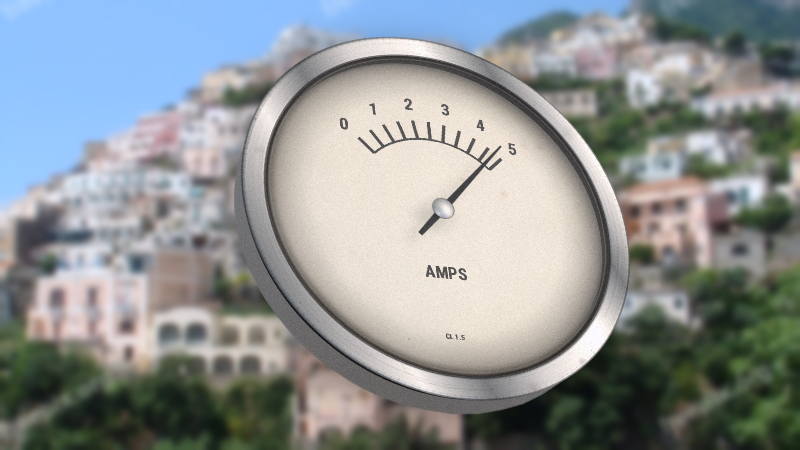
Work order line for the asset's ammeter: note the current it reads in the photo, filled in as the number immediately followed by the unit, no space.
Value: 4.75A
